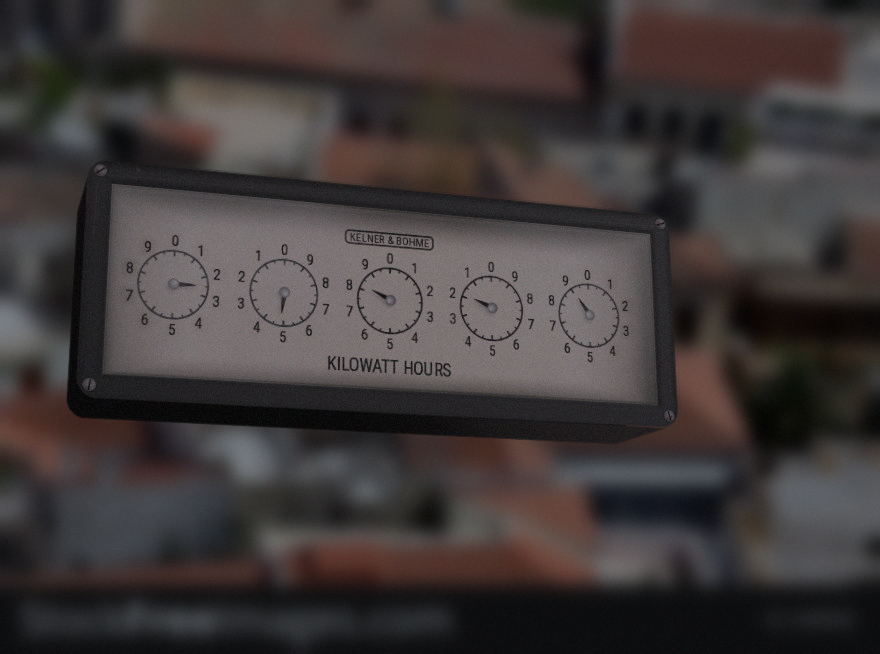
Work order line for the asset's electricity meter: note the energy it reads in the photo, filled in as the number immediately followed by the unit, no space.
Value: 24819kWh
